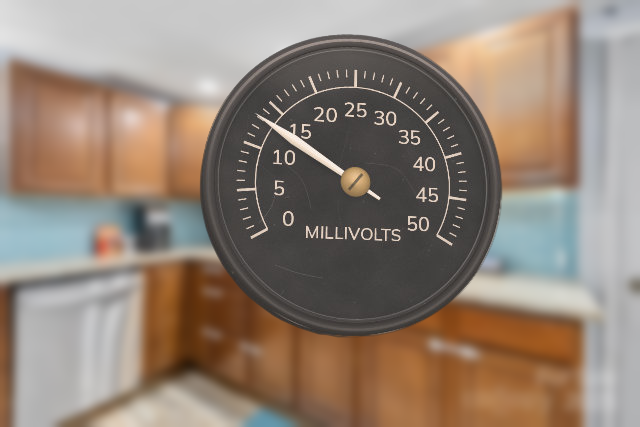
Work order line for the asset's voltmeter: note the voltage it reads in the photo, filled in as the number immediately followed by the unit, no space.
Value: 13mV
